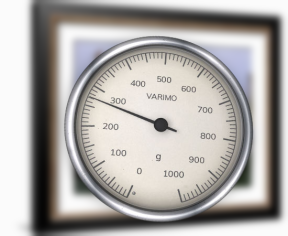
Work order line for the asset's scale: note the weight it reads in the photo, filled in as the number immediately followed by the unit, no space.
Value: 270g
